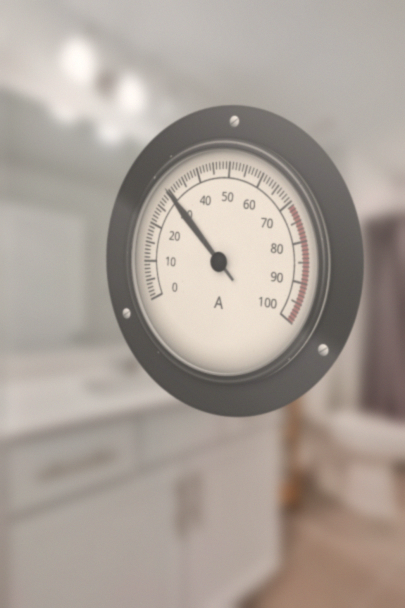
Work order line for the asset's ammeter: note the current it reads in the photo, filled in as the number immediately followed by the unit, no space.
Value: 30A
